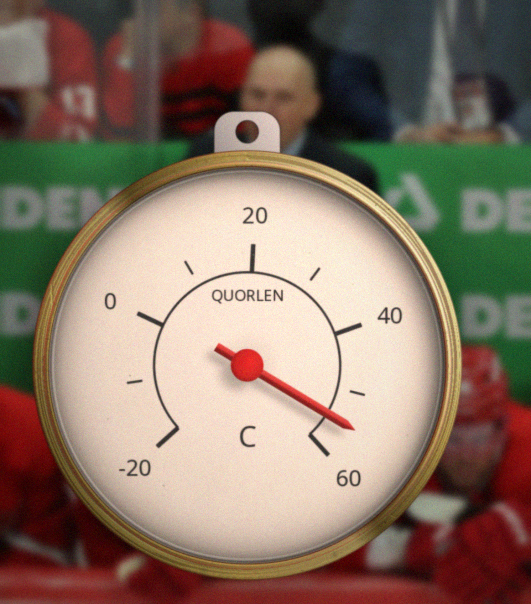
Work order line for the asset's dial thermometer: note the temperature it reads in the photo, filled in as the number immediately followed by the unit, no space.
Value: 55°C
